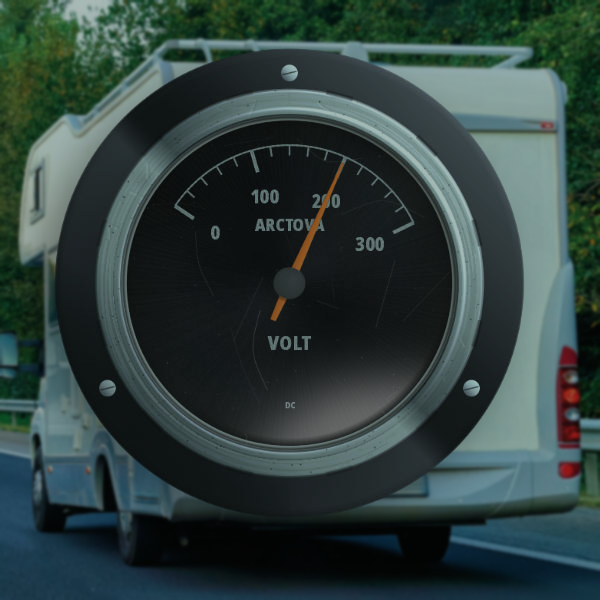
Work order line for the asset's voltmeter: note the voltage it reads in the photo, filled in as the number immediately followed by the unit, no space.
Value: 200V
